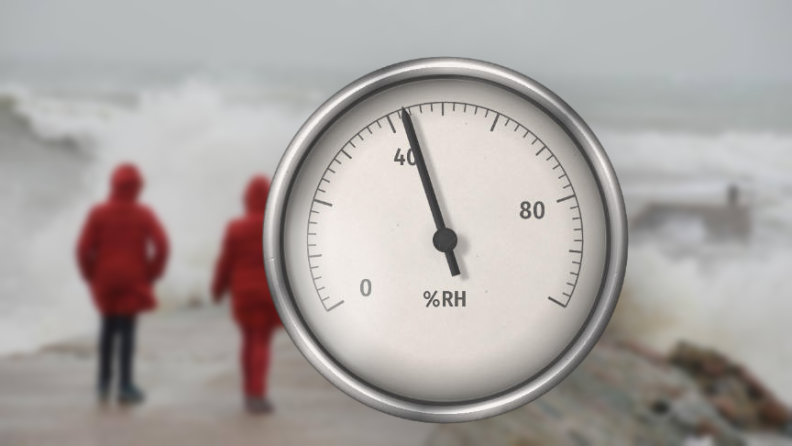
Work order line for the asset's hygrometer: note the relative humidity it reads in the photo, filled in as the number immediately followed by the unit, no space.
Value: 43%
